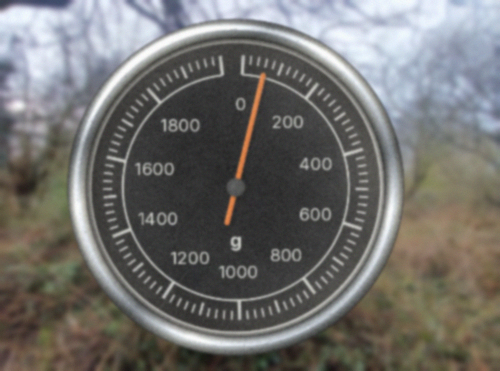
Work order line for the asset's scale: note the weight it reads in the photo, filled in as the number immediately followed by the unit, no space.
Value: 60g
